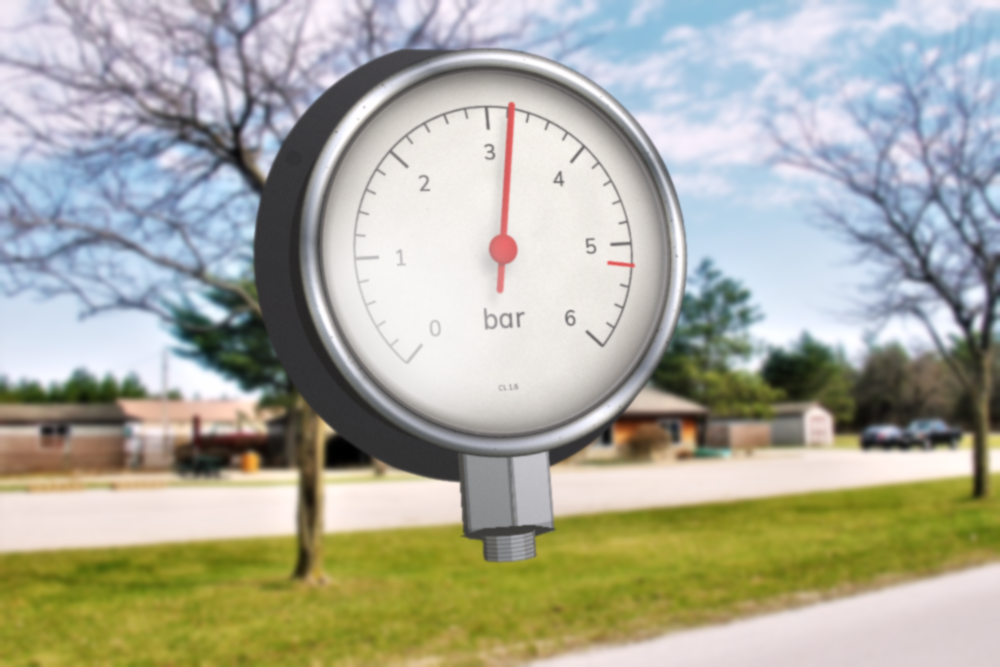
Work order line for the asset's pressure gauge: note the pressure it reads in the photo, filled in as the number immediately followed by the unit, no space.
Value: 3.2bar
